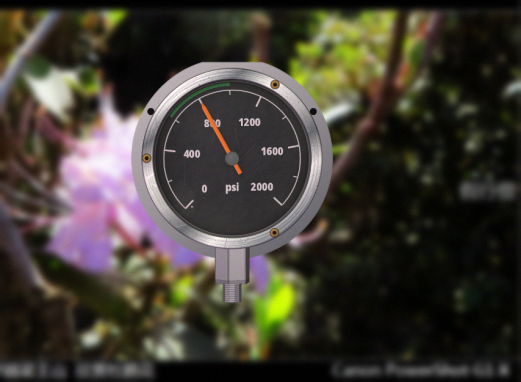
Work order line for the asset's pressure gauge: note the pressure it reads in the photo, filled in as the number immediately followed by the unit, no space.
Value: 800psi
